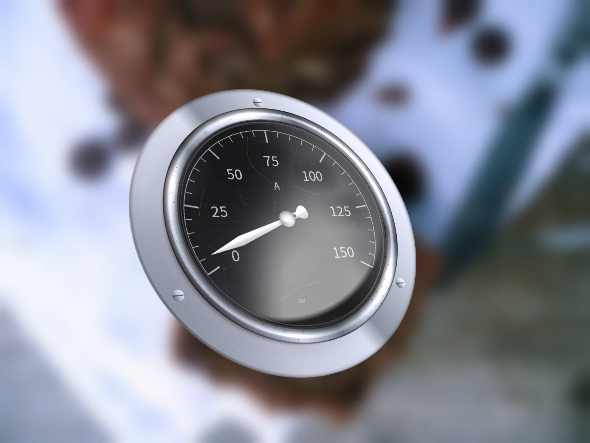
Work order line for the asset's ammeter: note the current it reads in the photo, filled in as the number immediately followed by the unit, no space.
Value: 5A
